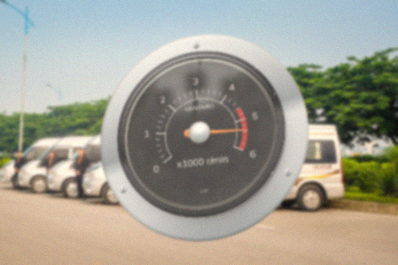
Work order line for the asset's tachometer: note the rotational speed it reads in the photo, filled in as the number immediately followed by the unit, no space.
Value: 5400rpm
